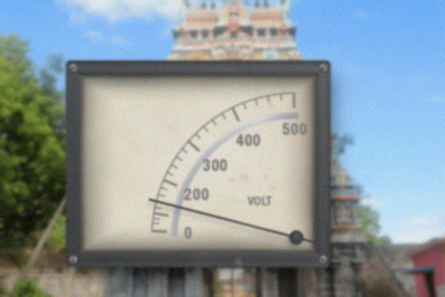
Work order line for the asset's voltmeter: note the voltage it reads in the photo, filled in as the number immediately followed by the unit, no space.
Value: 140V
